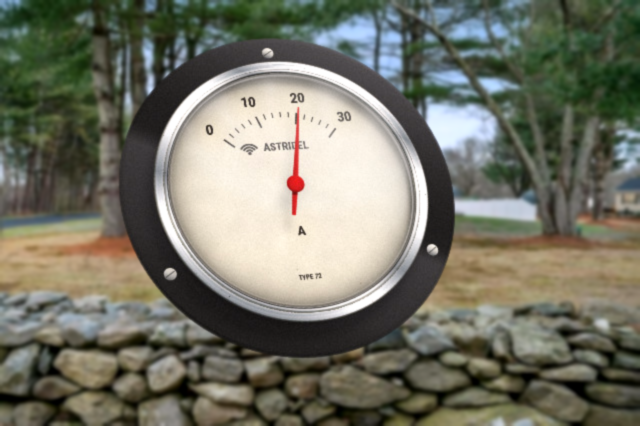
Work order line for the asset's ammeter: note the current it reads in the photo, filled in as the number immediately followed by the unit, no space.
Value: 20A
